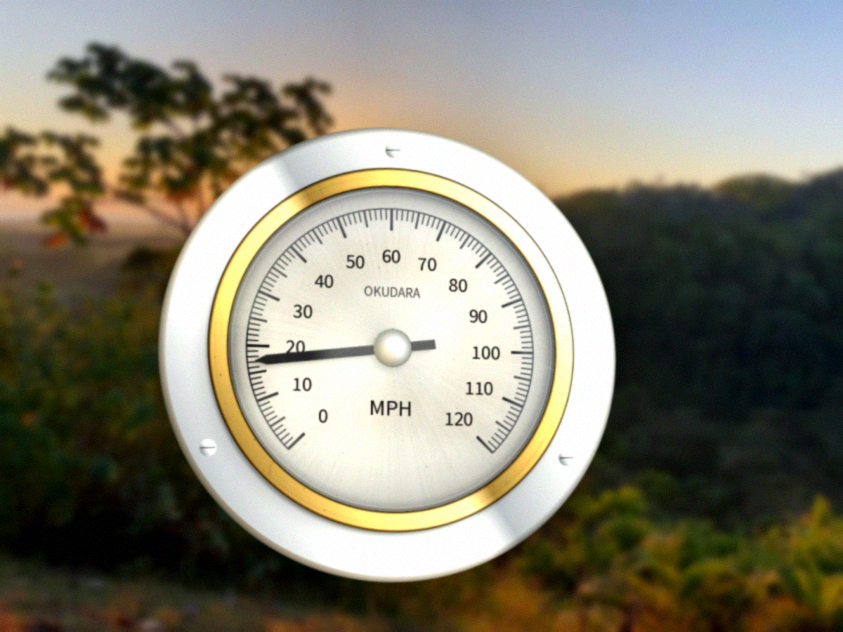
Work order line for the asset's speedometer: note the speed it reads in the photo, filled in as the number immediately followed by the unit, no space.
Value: 17mph
